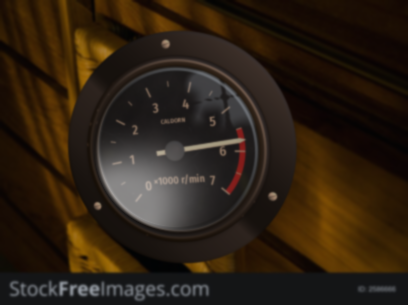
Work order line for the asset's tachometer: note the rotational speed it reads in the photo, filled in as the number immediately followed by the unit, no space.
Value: 5750rpm
